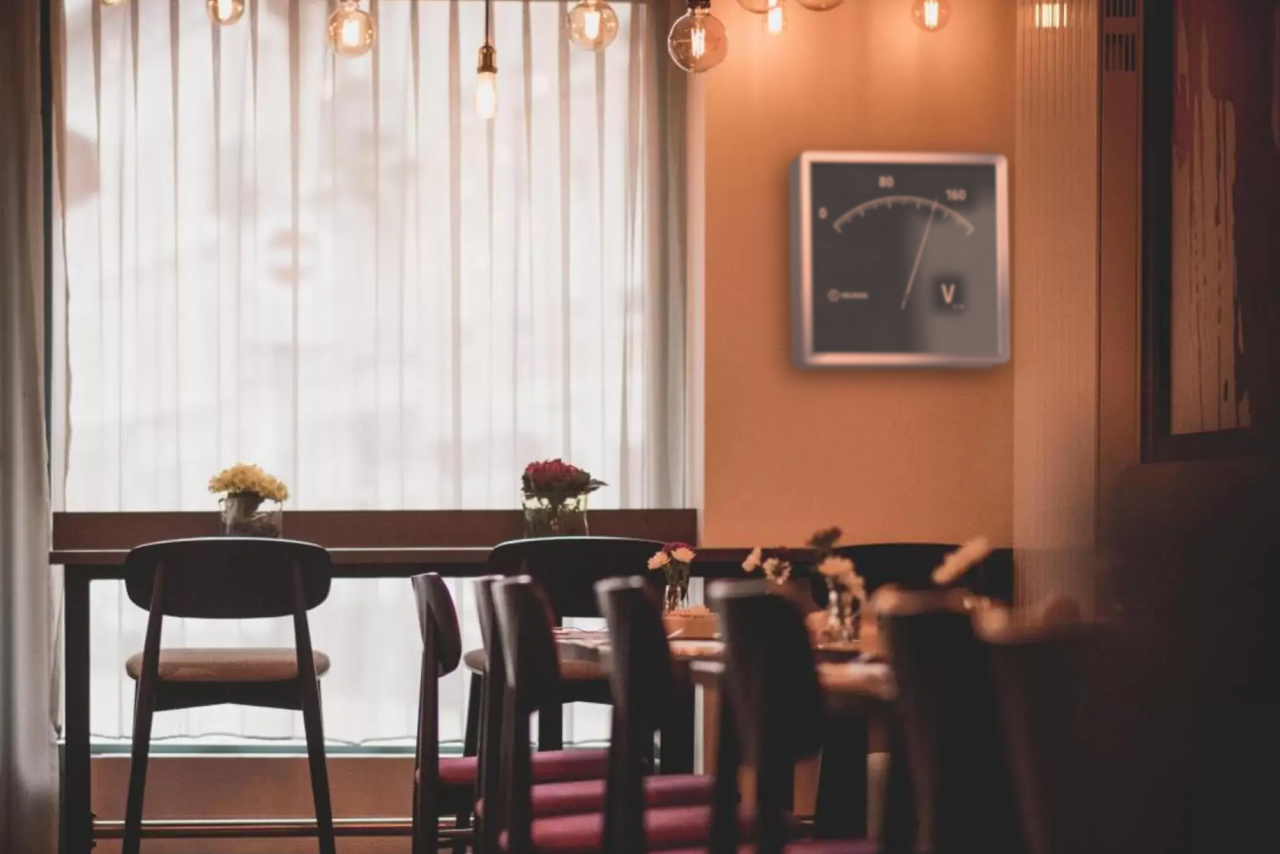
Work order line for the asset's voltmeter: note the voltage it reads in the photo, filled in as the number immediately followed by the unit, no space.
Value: 140V
